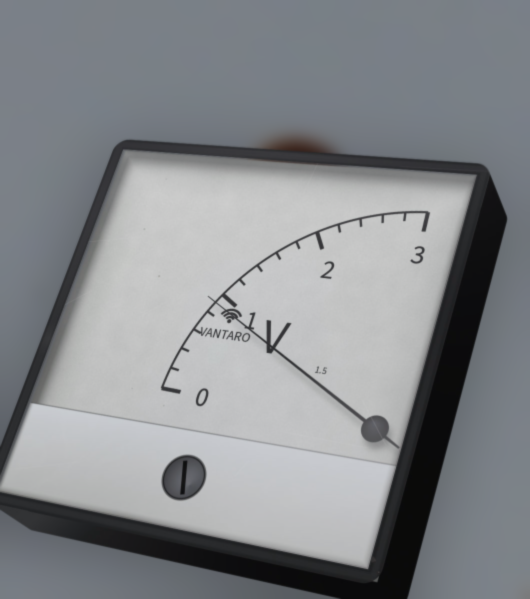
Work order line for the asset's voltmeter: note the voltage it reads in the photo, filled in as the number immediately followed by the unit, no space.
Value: 0.9V
